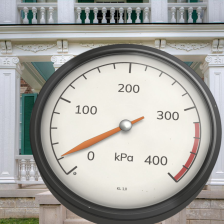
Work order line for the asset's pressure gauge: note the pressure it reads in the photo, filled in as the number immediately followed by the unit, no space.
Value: 20kPa
